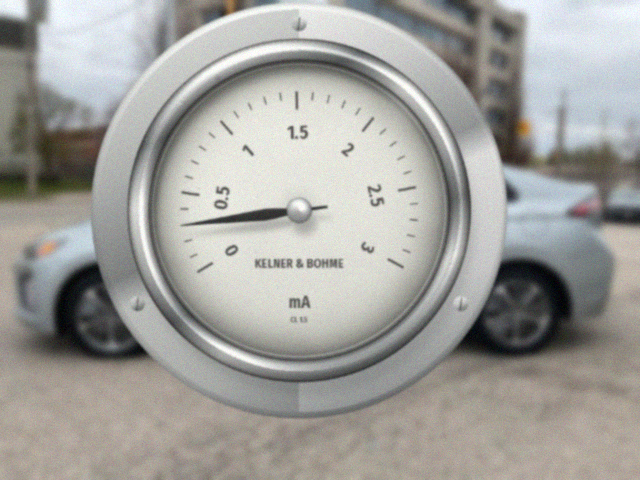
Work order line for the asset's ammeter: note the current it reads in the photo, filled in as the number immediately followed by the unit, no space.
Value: 0.3mA
